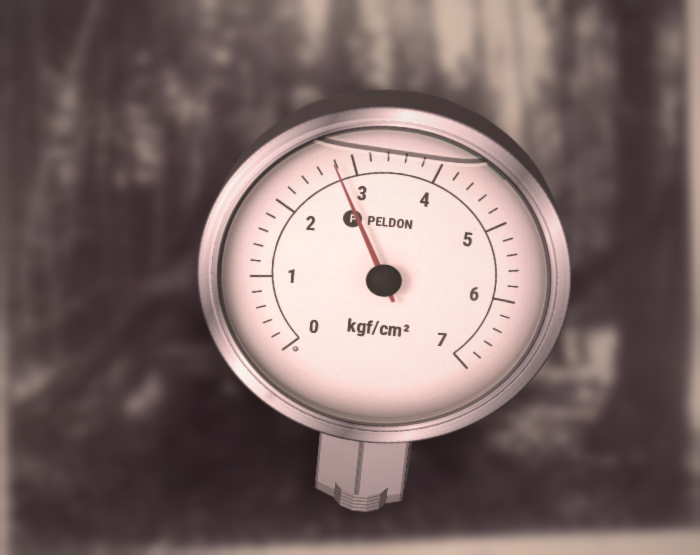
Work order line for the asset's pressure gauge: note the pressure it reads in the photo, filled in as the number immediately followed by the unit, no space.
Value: 2.8kg/cm²
